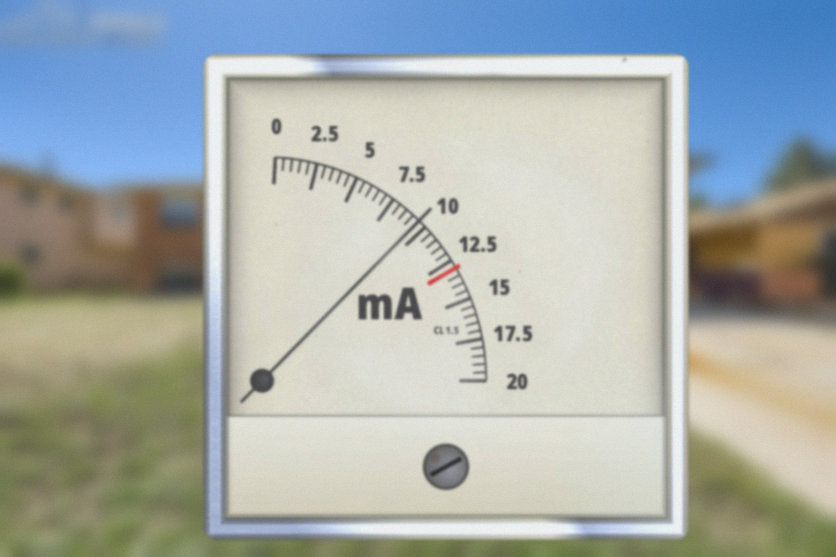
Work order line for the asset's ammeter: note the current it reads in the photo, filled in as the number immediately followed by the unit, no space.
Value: 9.5mA
